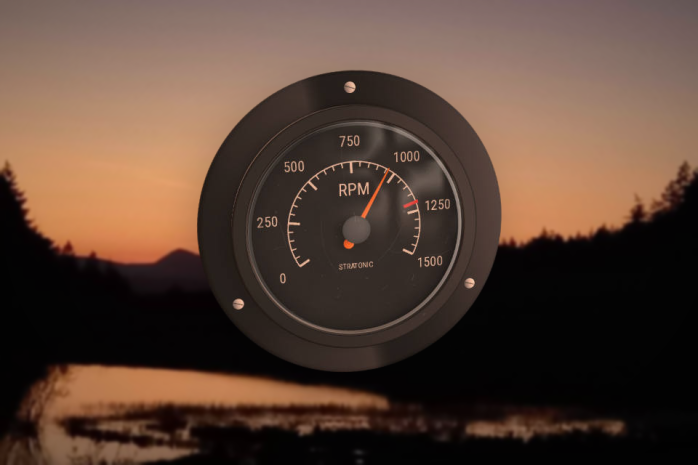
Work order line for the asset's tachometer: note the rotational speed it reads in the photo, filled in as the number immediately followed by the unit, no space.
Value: 950rpm
